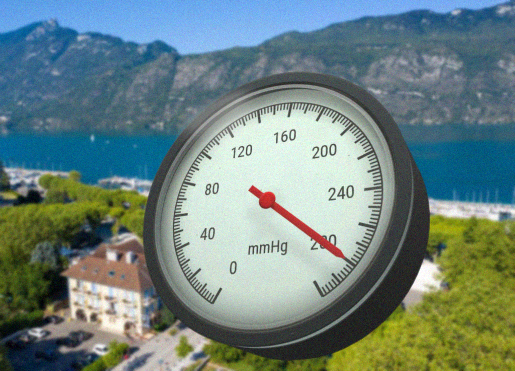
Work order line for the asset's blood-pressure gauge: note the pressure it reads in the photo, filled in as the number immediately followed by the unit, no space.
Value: 280mmHg
